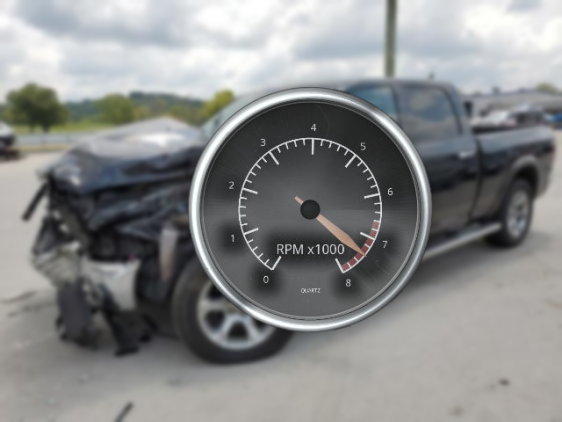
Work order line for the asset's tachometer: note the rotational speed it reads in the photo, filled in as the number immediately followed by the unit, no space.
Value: 7400rpm
